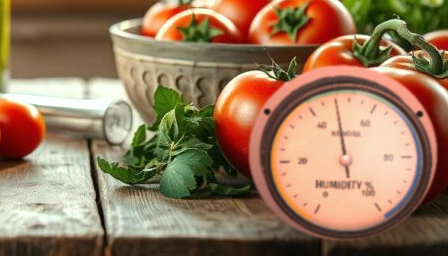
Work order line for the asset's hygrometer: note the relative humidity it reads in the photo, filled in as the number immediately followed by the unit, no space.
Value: 48%
